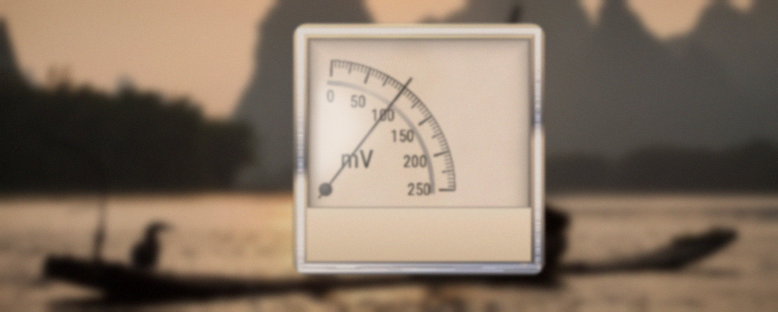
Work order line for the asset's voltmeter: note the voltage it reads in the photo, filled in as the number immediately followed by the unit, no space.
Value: 100mV
